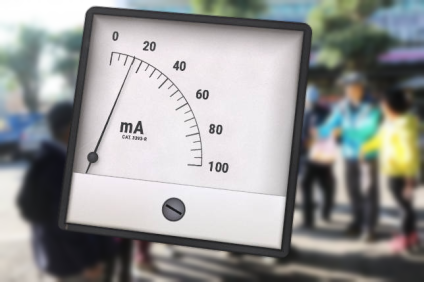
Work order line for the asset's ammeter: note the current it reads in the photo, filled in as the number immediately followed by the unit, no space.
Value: 15mA
